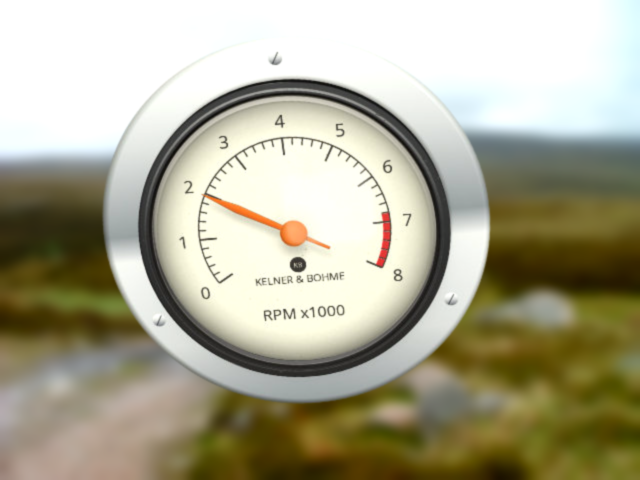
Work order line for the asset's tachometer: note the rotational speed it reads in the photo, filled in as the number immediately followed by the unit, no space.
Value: 2000rpm
